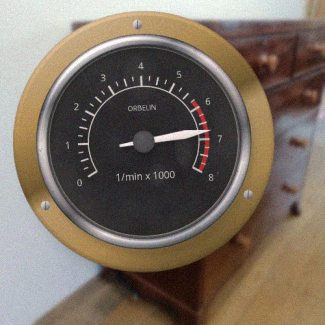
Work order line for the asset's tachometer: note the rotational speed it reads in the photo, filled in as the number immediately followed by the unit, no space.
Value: 6750rpm
